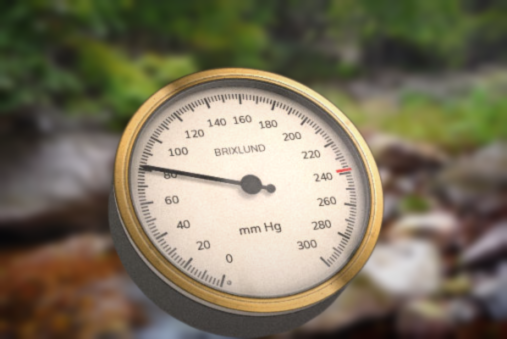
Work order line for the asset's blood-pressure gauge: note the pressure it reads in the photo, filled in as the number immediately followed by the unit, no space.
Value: 80mmHg
